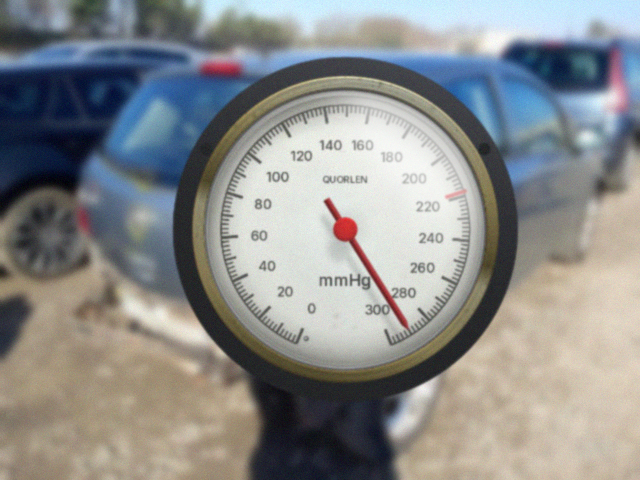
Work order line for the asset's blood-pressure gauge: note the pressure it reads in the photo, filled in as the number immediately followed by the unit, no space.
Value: 290mmHg
